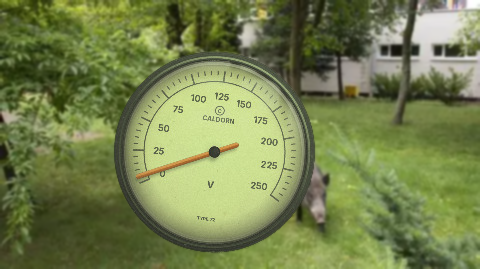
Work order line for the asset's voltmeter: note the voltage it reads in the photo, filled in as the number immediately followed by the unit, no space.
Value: 5V
